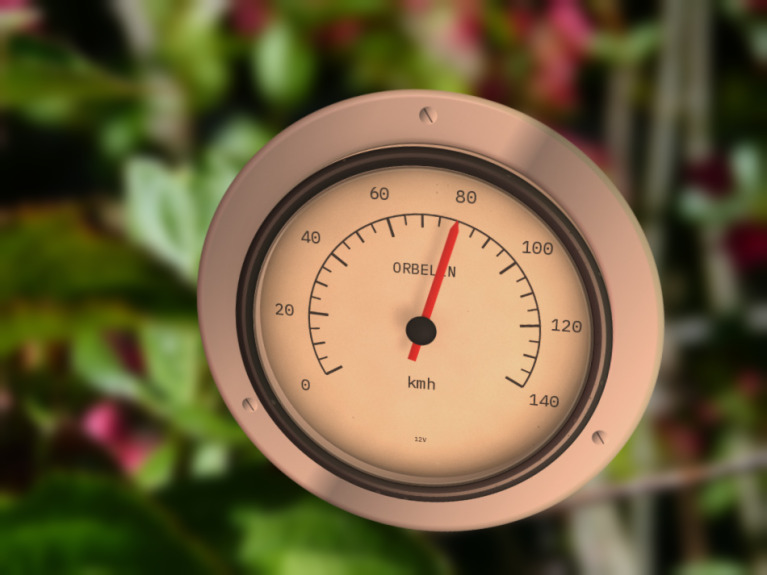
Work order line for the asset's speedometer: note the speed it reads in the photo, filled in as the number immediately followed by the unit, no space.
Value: 80km/h
